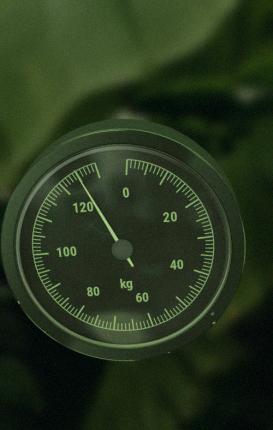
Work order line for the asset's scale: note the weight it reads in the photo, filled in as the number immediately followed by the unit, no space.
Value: 125kg
